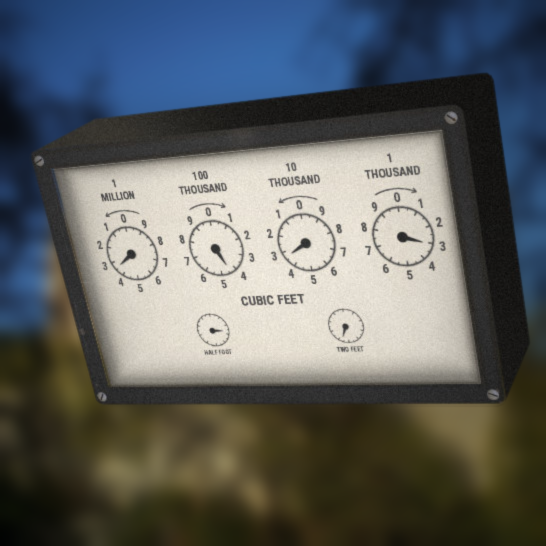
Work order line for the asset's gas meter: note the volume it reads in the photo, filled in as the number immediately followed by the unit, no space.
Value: 343300ft³
